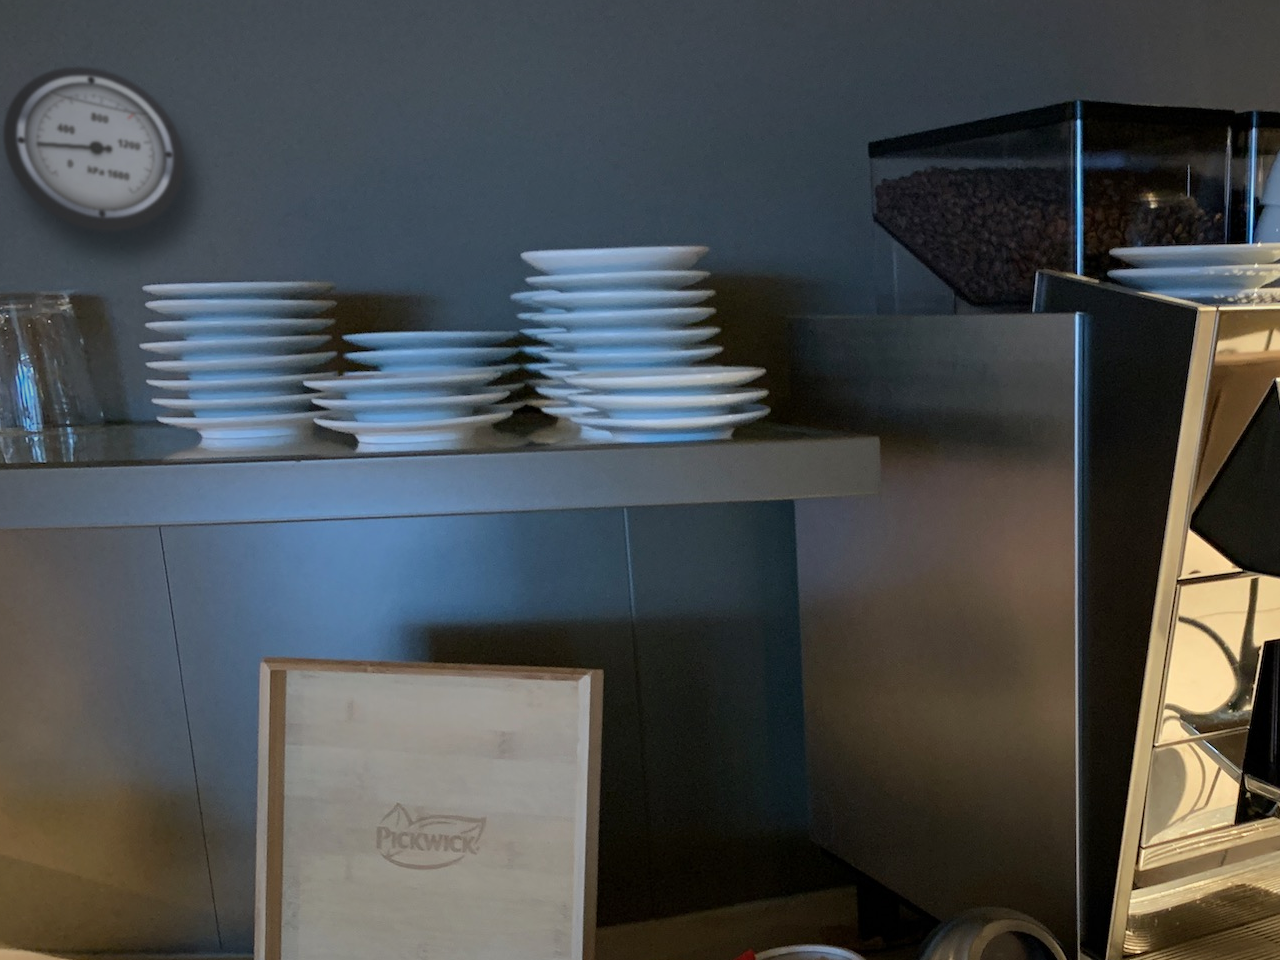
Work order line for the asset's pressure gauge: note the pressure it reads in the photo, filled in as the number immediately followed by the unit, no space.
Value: 200kPa
